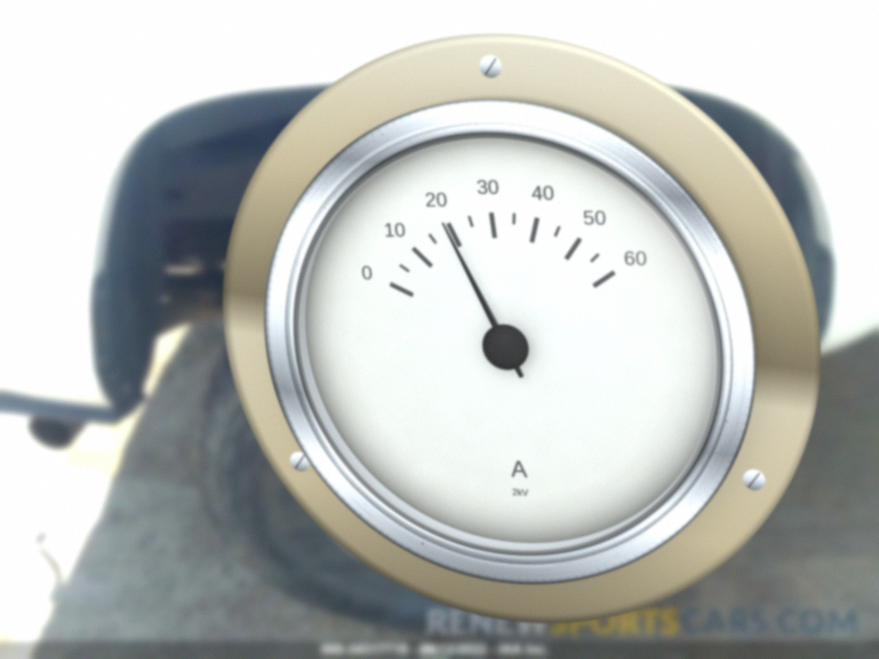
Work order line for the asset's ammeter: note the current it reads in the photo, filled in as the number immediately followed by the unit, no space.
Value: 20A
